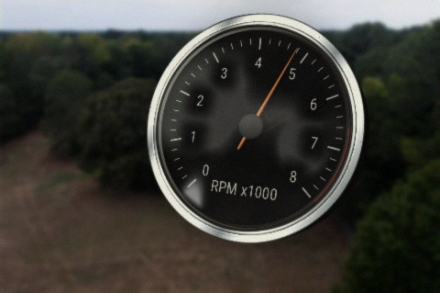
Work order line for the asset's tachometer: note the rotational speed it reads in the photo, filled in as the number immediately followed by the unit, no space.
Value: 4800rpm
